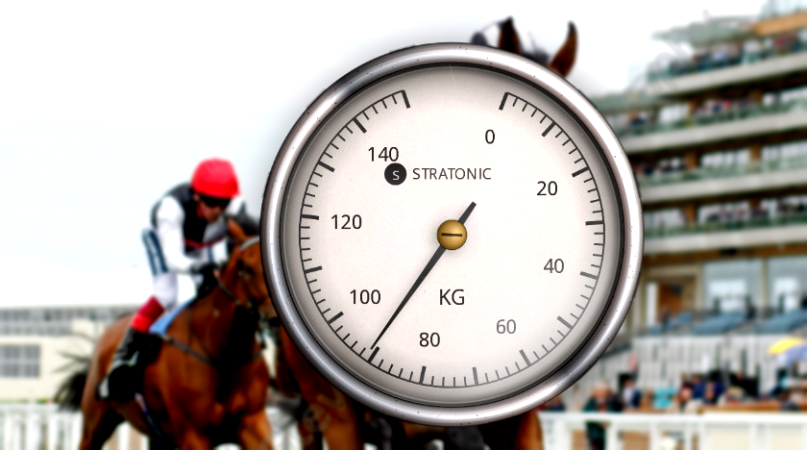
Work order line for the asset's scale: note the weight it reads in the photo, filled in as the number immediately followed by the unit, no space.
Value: 91kg
